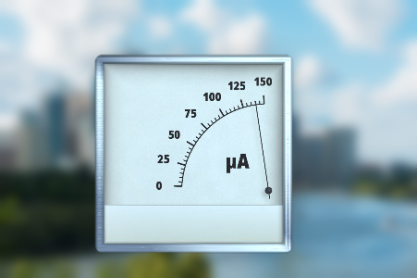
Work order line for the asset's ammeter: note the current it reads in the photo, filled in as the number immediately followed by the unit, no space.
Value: 140µA
